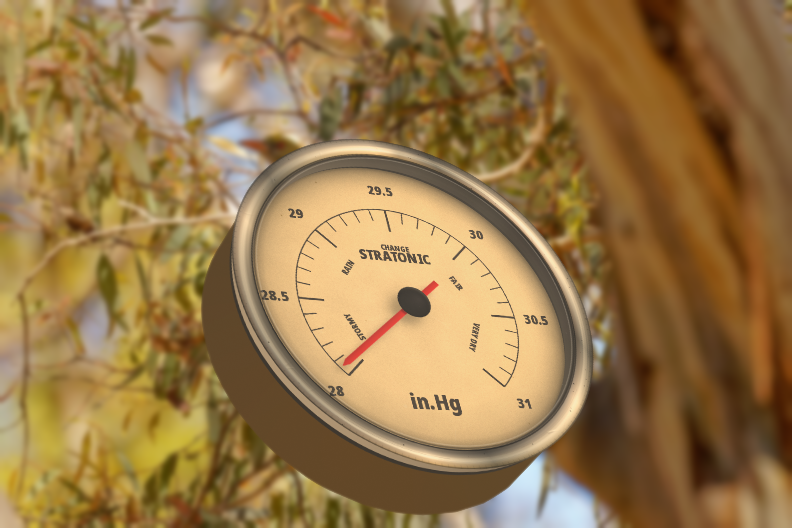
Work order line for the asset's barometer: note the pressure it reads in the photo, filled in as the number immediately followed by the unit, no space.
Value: 28.05inHg
